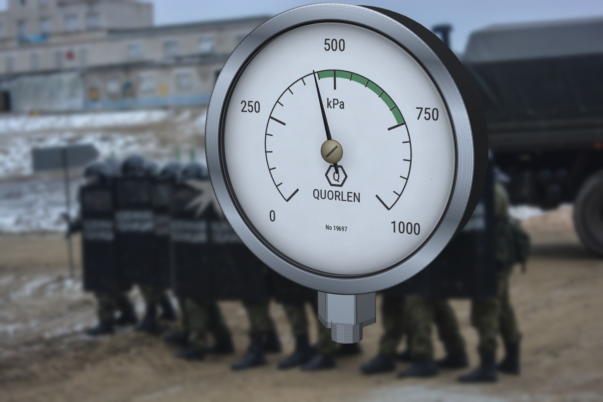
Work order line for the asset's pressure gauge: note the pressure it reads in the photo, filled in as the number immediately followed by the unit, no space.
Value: 450kPa
